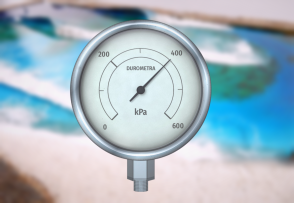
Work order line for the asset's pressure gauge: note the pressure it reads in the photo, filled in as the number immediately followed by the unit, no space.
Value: 400kPa
